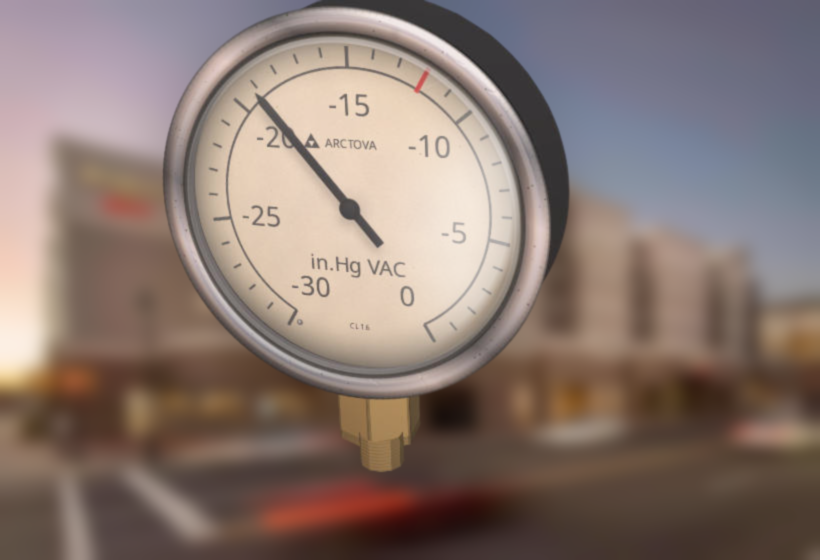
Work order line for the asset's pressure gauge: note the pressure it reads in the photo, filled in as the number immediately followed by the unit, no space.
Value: -19inHg
